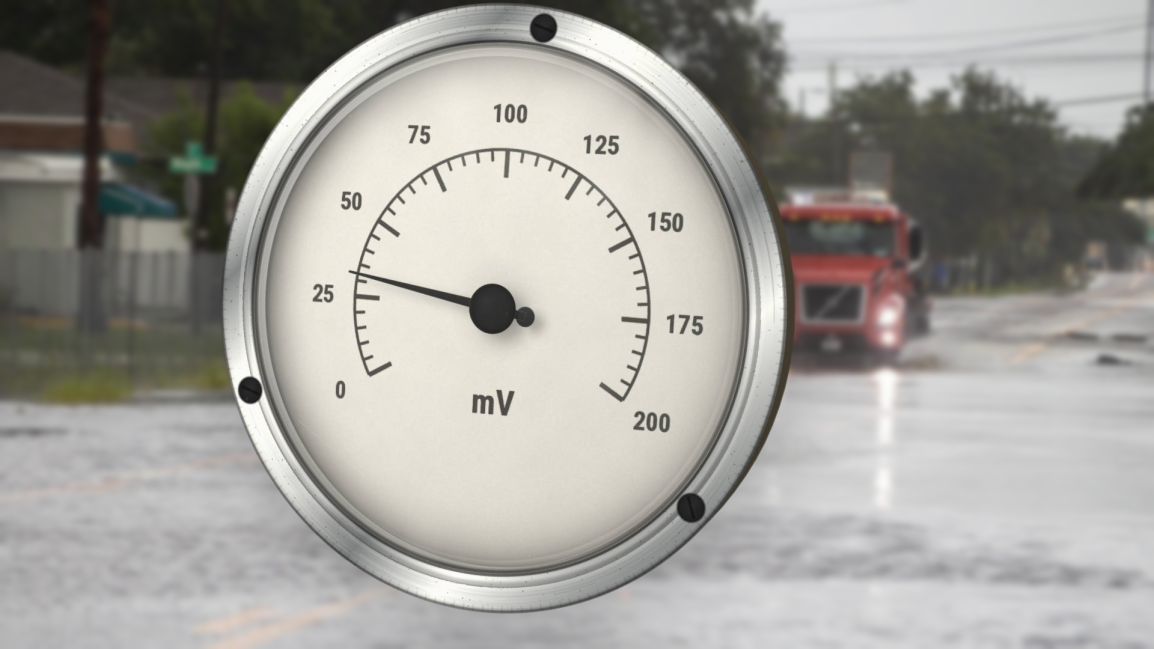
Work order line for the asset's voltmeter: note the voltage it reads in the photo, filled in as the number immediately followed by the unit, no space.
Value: 32.5mV
